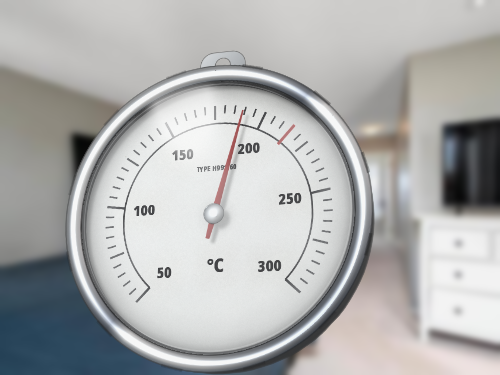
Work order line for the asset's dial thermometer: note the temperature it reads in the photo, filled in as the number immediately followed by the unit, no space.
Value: 190°C
